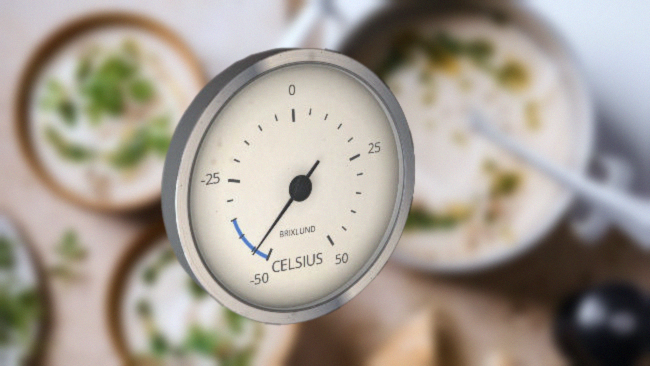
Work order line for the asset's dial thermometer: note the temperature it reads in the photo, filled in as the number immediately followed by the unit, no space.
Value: -45°C
